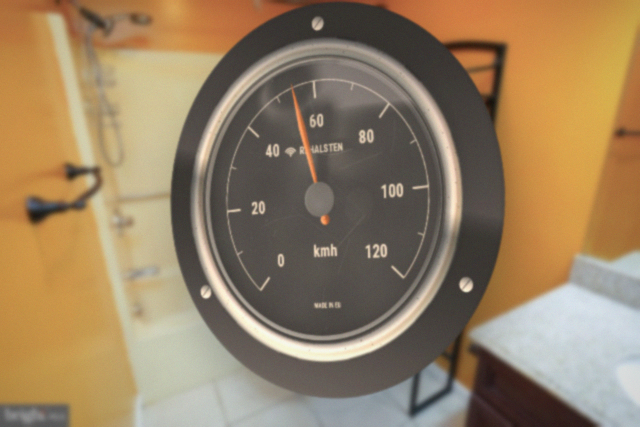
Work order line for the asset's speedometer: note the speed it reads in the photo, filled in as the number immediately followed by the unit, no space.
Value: 55km/h
